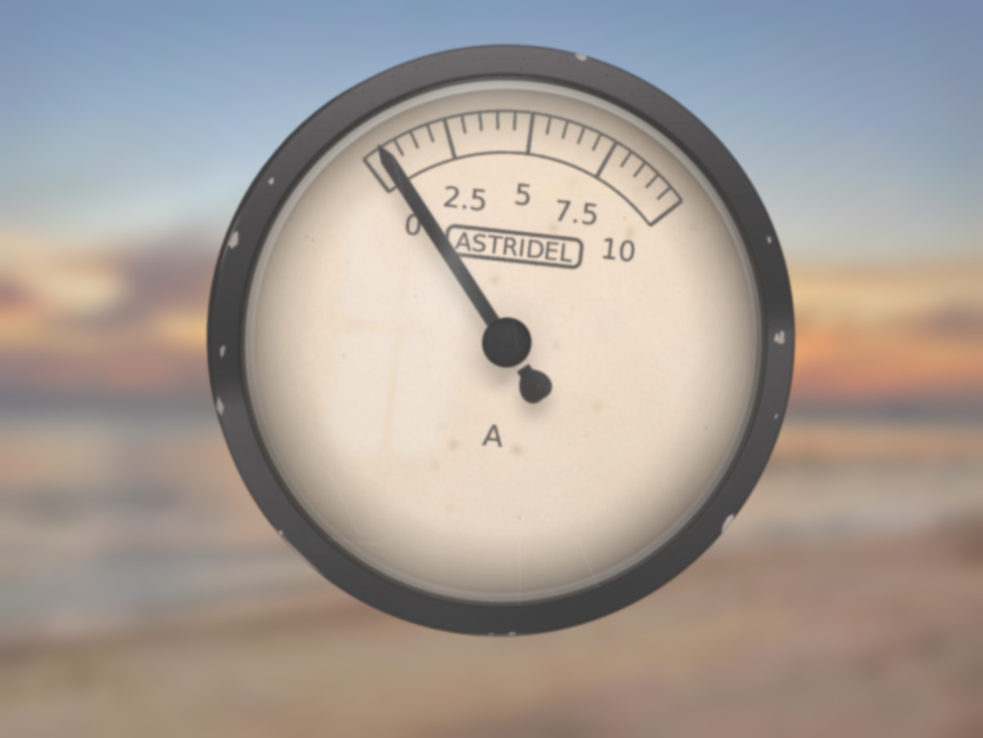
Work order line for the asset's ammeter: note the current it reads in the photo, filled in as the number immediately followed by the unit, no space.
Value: 0.5A
